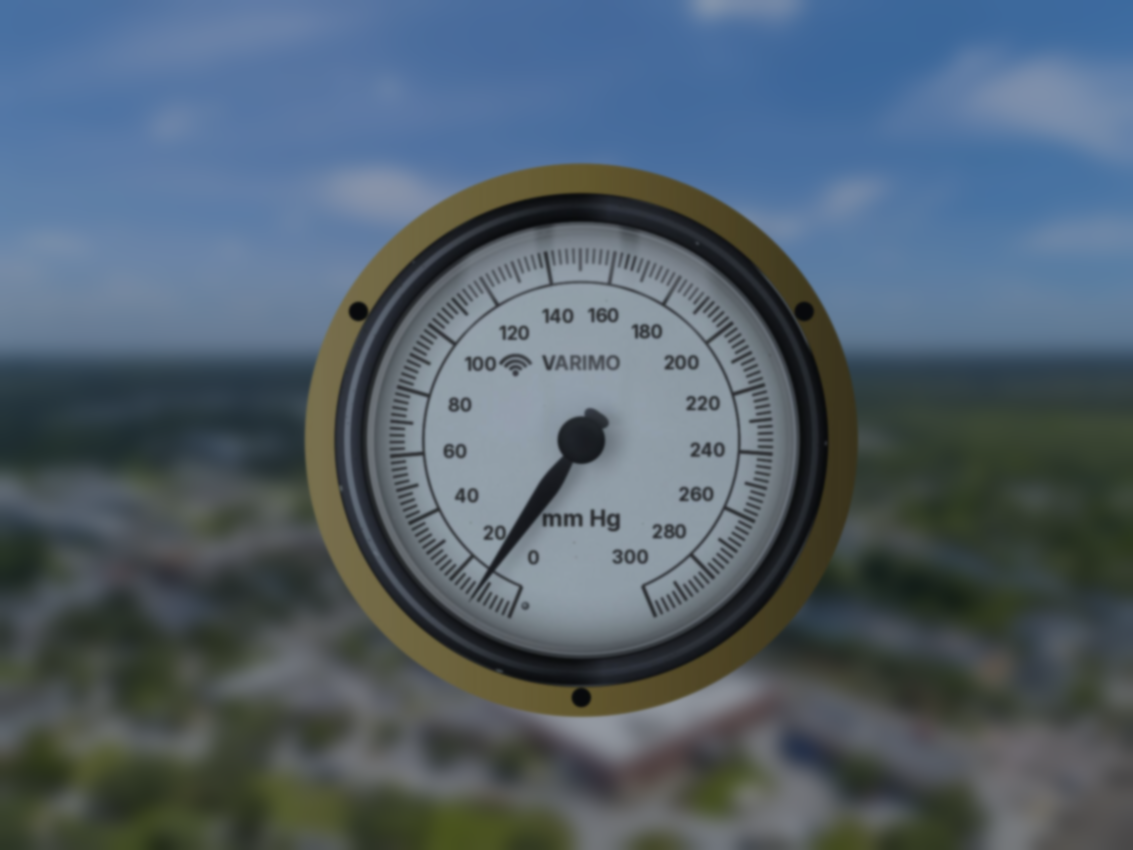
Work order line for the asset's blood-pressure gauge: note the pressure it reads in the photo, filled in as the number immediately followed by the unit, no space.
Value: 12mmHg
